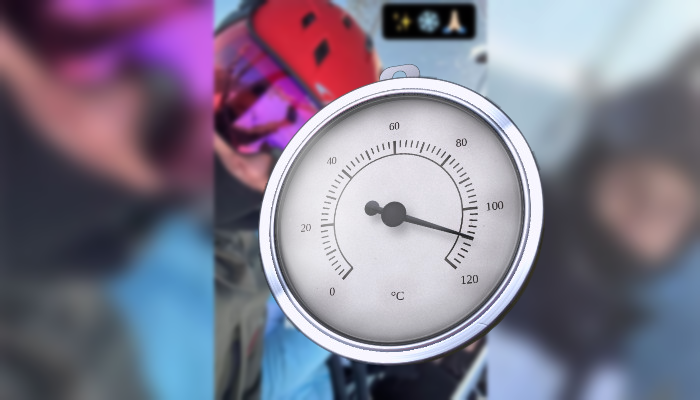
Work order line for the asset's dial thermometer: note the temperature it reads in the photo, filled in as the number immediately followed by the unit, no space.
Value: 110°C
